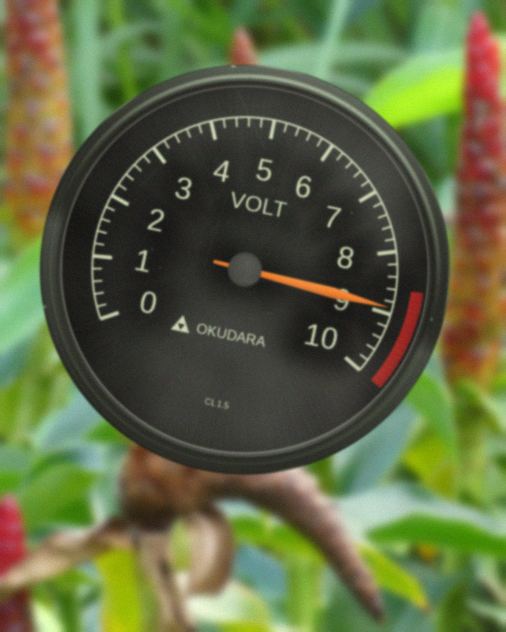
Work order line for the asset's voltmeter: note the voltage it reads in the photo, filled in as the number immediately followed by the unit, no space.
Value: 8.9V
